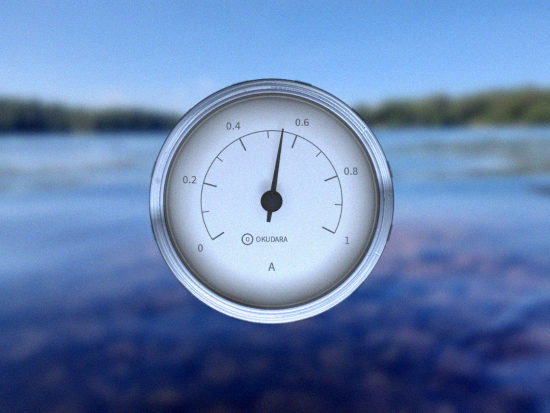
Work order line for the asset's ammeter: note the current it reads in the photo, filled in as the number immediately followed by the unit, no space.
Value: 0.55A
